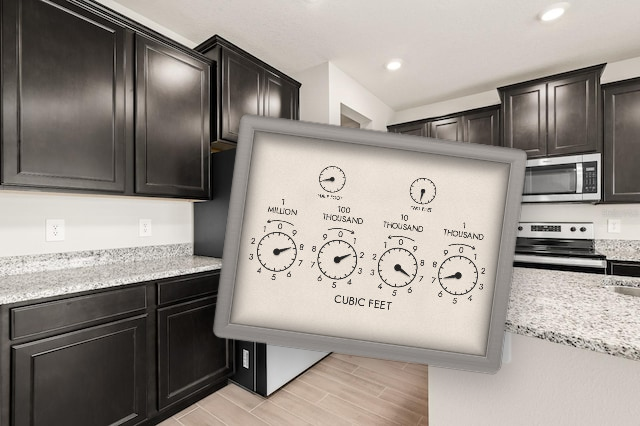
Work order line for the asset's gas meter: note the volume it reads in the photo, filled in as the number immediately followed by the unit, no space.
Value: 816700ft³
